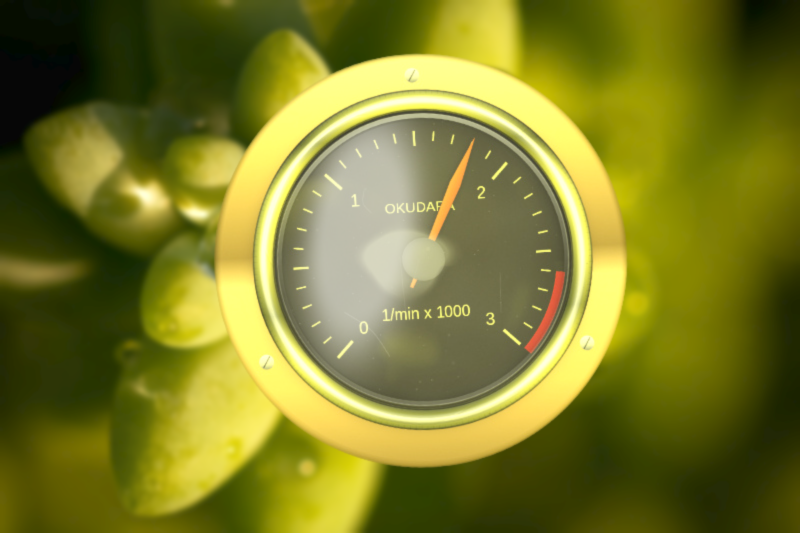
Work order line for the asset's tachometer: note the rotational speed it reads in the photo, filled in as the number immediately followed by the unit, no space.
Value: 1800rpm
